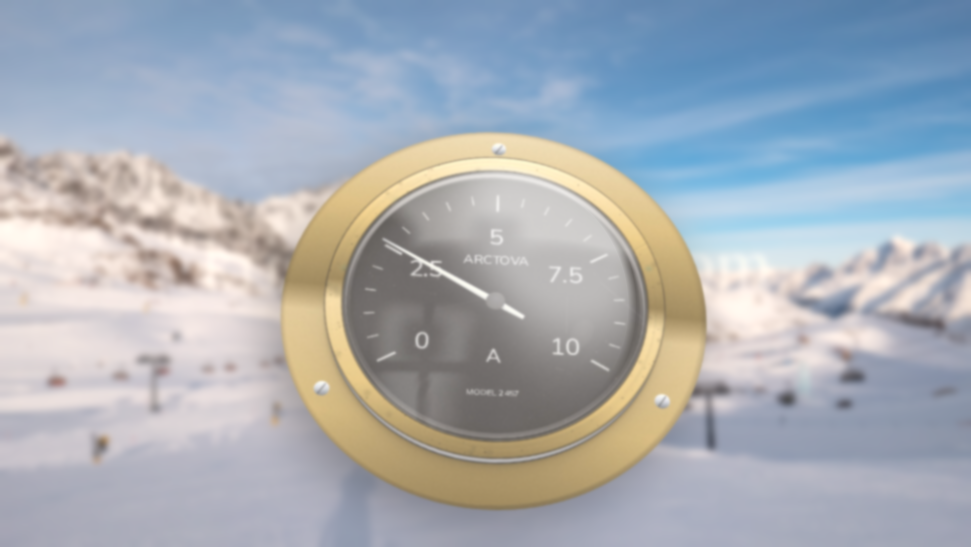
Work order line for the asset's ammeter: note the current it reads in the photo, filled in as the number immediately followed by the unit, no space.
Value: 2.5A
